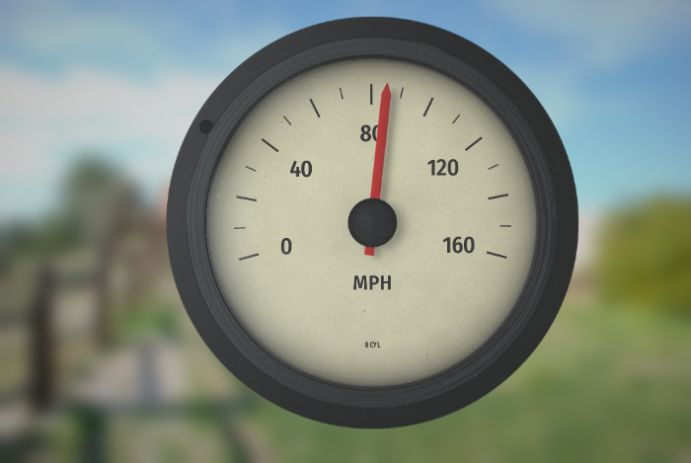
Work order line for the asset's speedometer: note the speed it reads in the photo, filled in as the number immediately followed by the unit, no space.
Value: 85mph
